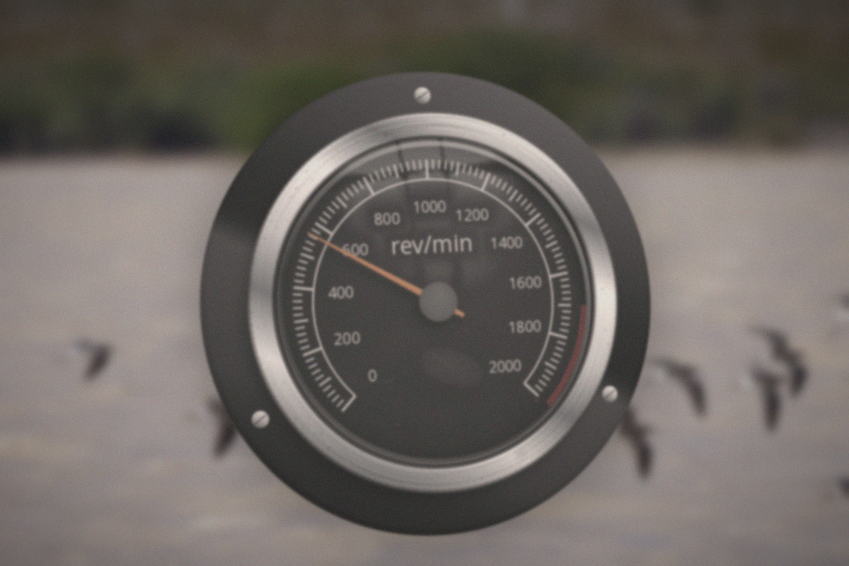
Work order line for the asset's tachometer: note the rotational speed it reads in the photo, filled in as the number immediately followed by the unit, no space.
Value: 560rpm
